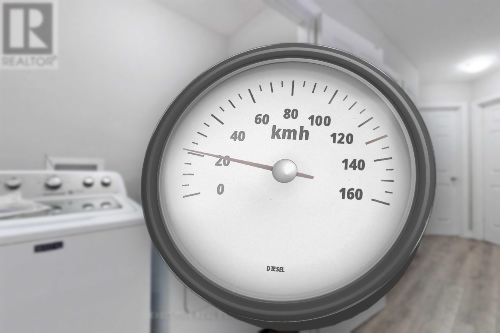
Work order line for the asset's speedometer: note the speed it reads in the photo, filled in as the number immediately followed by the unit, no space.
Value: 20km/h
